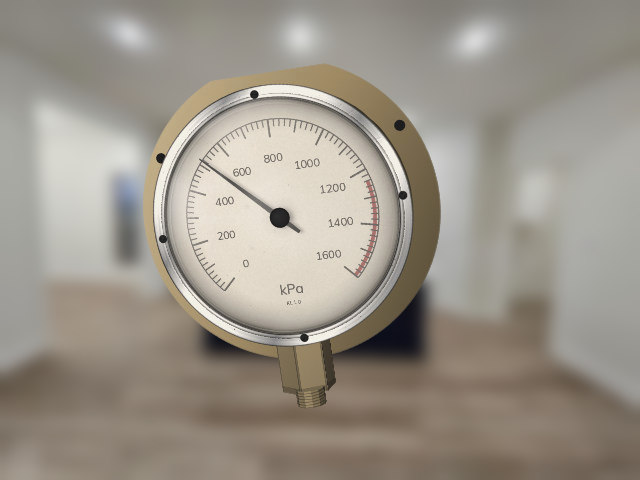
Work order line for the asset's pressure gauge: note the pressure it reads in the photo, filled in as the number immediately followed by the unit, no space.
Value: 520kPa
